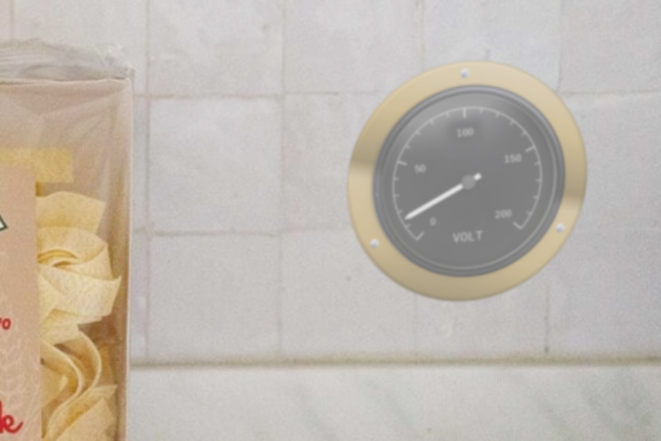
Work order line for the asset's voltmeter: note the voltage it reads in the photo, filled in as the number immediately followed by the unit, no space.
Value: 15V
